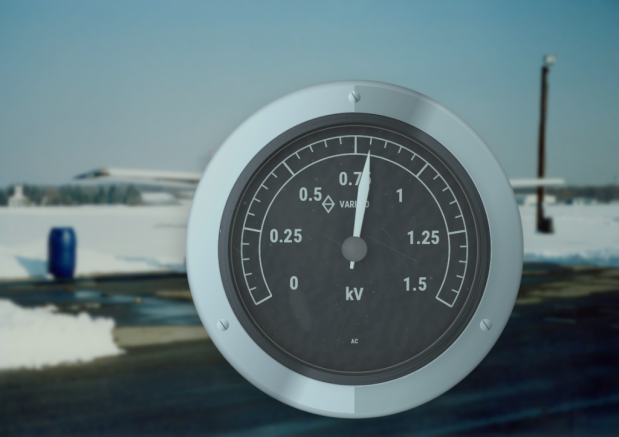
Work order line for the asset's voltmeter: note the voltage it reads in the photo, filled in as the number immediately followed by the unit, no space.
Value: 0.8kV
